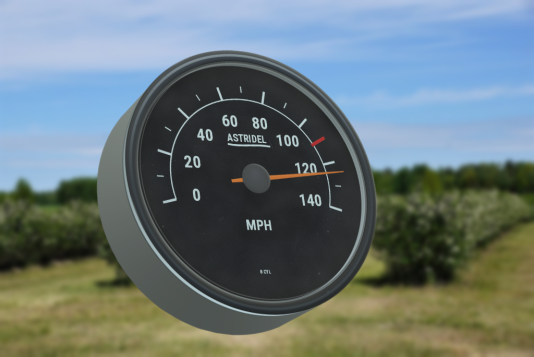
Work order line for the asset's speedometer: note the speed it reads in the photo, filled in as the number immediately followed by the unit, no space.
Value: 125mph
